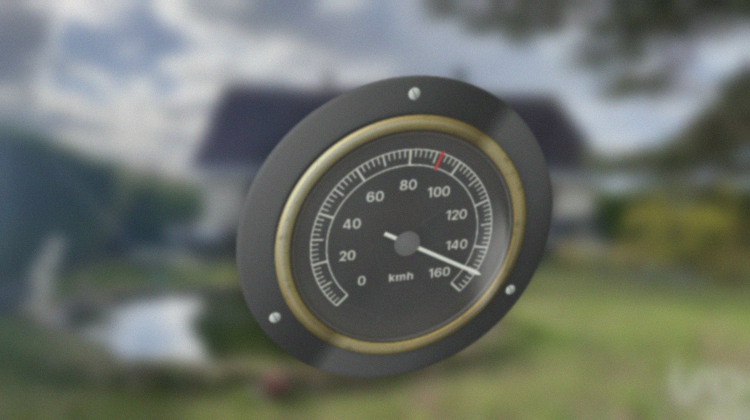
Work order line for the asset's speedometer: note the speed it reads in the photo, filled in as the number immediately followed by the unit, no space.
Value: 150km/h
